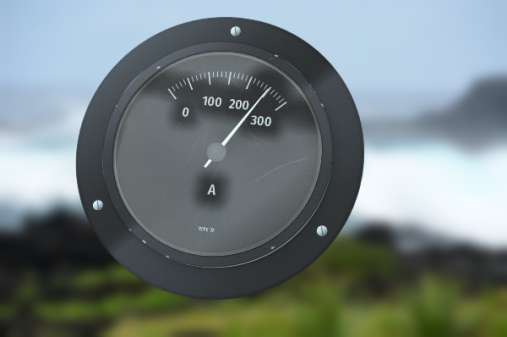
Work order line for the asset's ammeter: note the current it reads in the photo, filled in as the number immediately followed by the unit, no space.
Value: 250A
